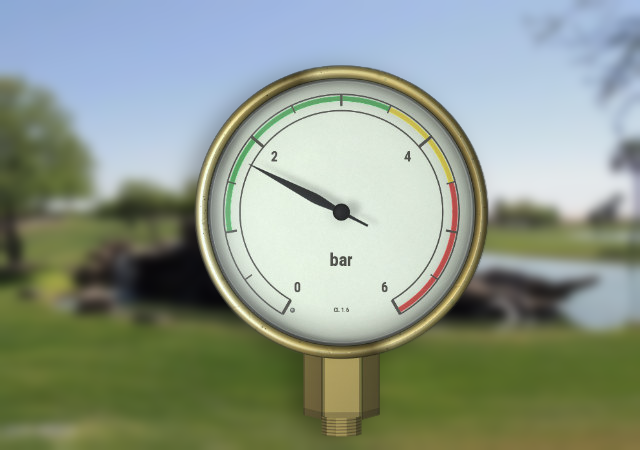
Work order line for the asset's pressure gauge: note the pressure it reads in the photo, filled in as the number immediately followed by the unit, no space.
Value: 1.75bar
